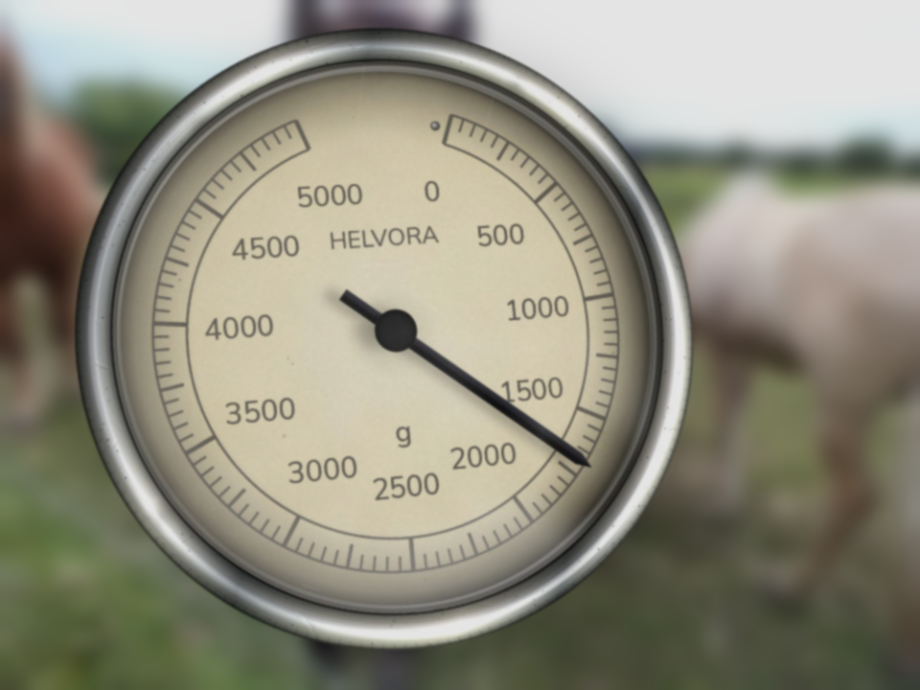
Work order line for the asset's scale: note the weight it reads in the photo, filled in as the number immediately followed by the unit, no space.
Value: 1700g
